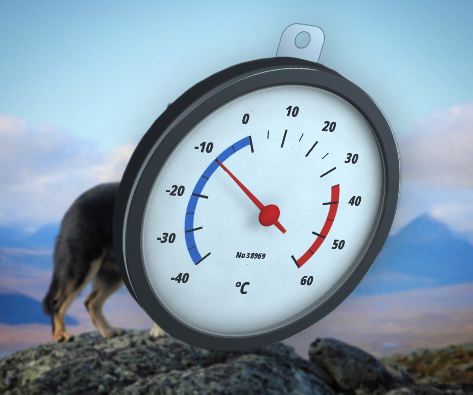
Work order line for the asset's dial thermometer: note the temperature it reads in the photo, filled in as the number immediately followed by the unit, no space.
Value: -10°C
